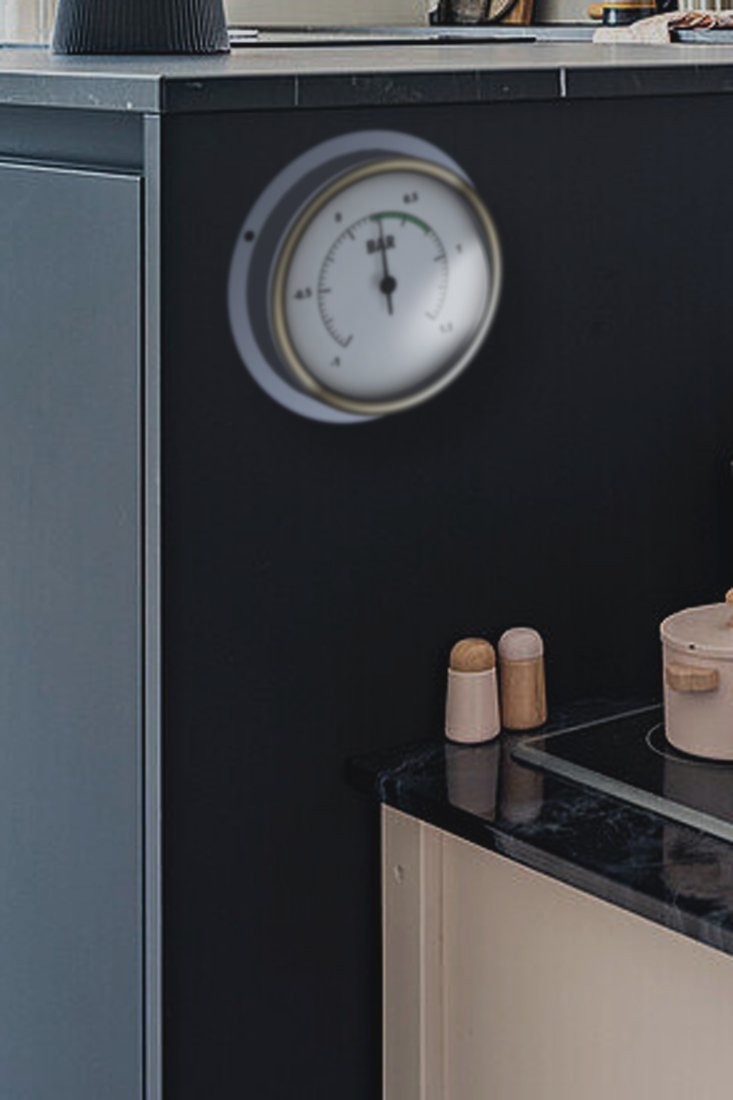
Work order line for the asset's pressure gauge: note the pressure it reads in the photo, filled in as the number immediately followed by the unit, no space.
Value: 0.25bar
